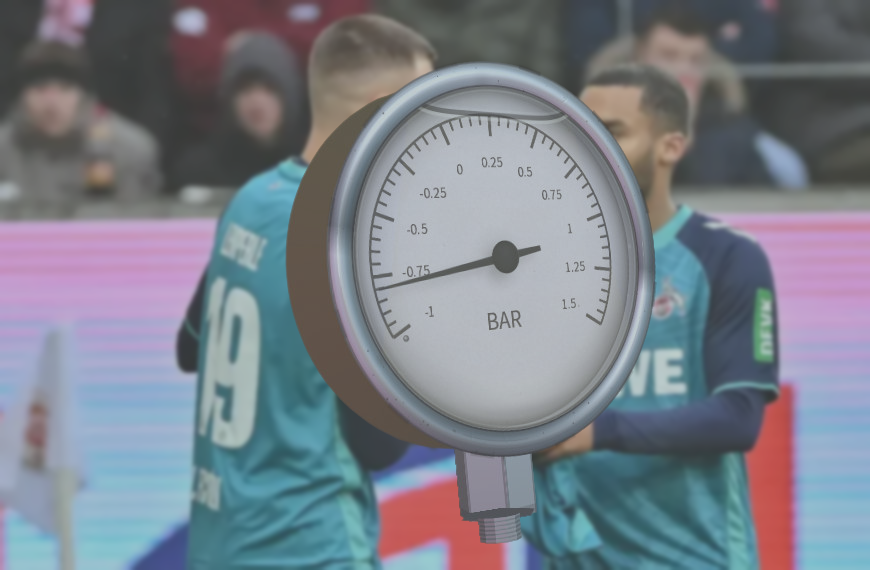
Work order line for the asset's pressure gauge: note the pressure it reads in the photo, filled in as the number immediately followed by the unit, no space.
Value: -0.8bar
